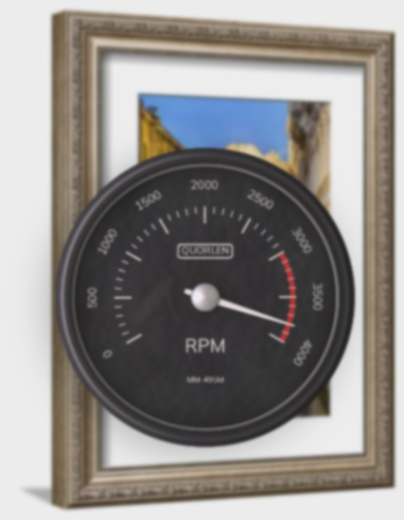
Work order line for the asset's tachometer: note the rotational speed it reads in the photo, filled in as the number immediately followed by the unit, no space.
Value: 3800rpm
